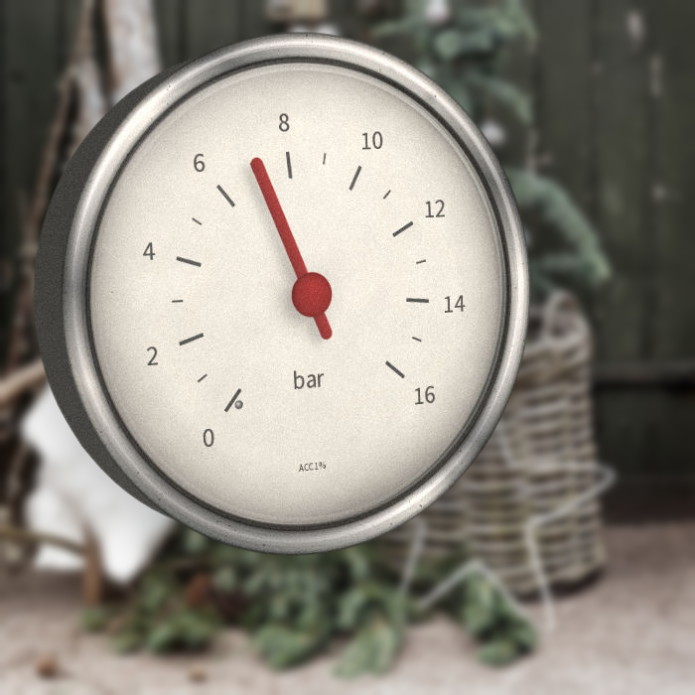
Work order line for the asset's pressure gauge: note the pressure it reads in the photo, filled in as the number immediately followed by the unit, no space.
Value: 7bar
